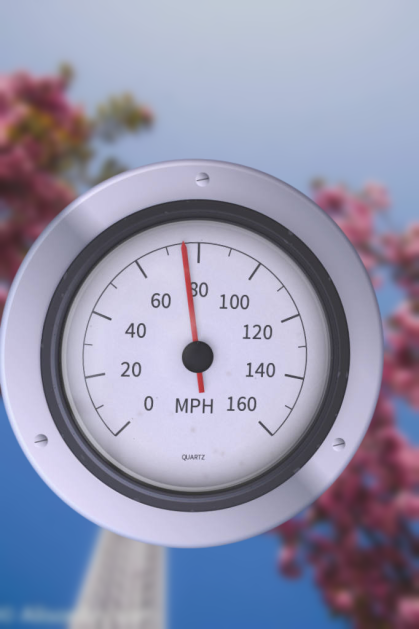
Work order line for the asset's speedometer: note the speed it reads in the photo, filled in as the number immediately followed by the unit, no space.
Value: 75mph
